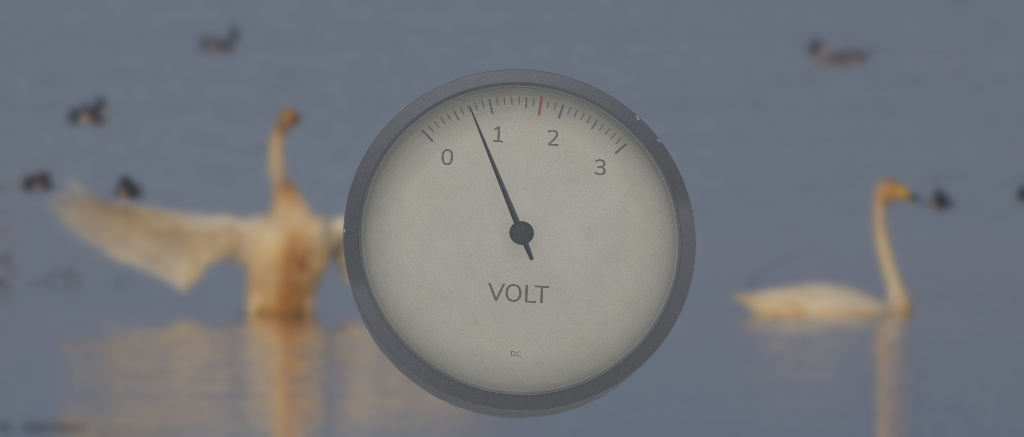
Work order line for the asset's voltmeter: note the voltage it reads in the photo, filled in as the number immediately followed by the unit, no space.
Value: 0.7V
